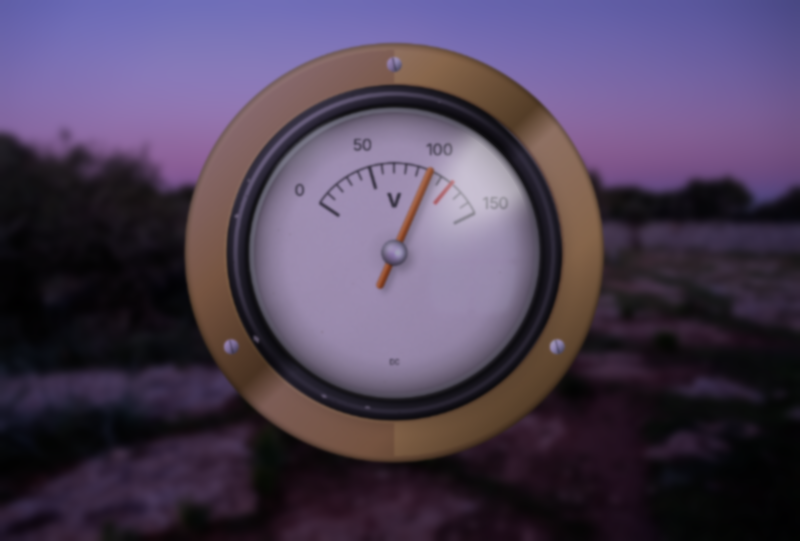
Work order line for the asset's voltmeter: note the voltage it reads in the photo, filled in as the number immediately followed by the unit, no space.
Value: 100V
